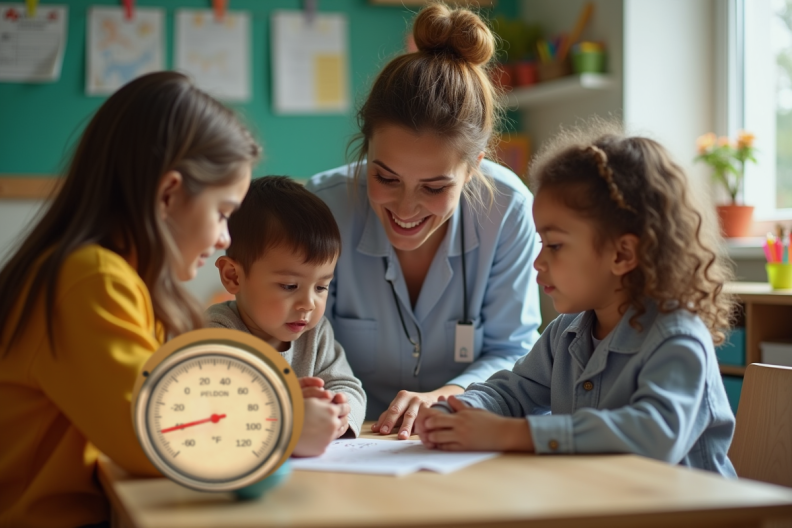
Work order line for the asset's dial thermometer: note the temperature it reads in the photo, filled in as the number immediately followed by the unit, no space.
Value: -40°F
